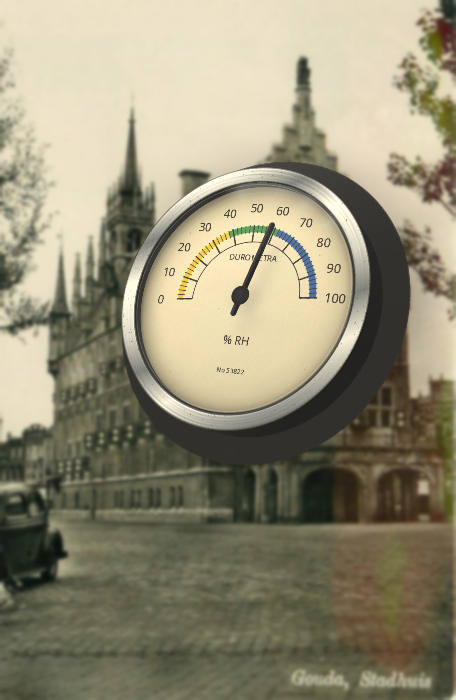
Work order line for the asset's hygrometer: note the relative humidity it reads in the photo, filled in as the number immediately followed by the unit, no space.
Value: 60%
